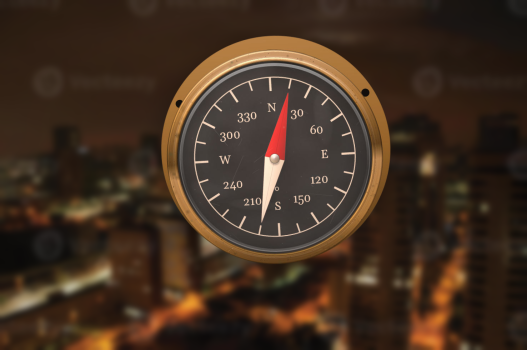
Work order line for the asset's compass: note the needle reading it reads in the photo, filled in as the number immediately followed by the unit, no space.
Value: 15°
